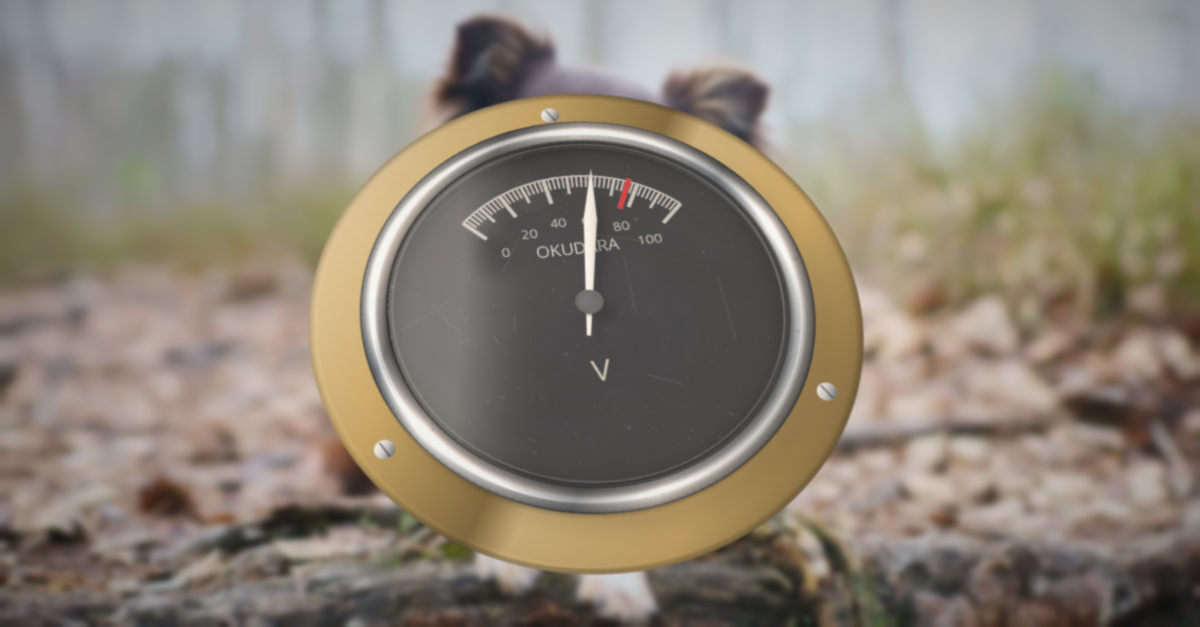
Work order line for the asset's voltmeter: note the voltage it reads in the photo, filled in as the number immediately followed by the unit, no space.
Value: 60V
